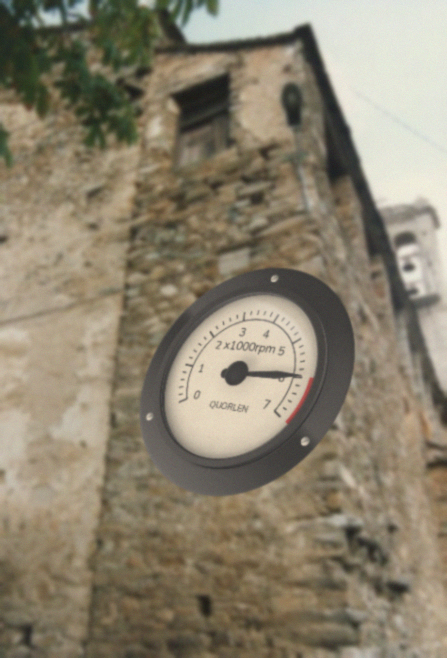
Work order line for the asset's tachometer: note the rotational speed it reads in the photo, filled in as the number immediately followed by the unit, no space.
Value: 6000rpm
